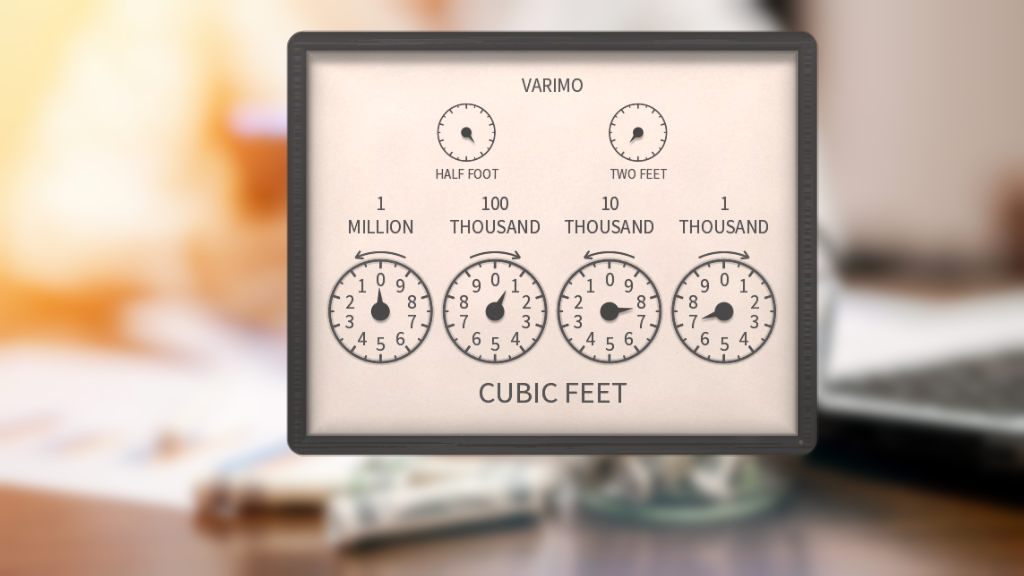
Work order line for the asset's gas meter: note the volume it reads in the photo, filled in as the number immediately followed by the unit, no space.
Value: 7700ft³
